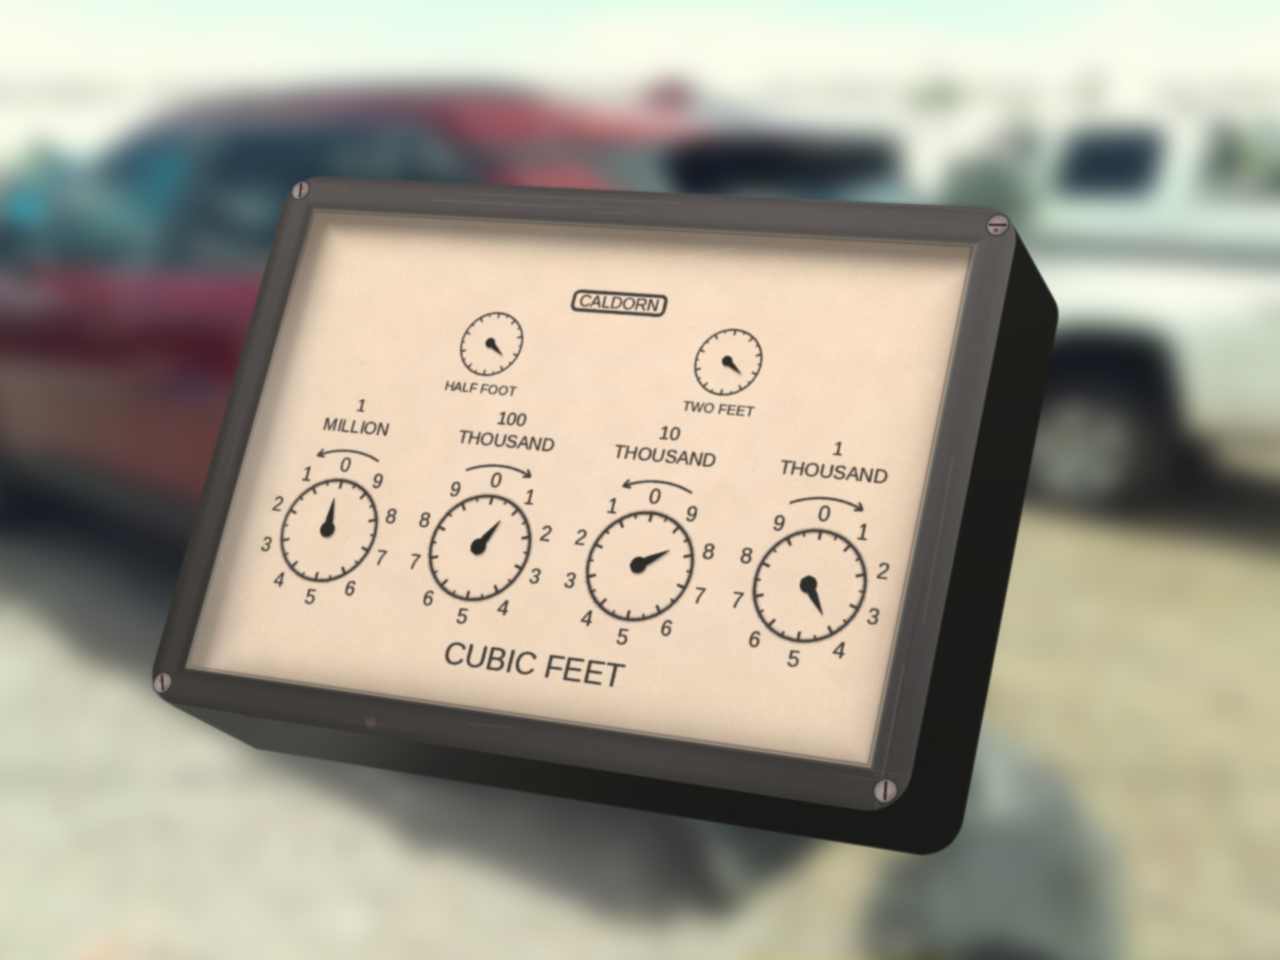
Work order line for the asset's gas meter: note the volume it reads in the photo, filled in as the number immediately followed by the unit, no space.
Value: 8400ft³
